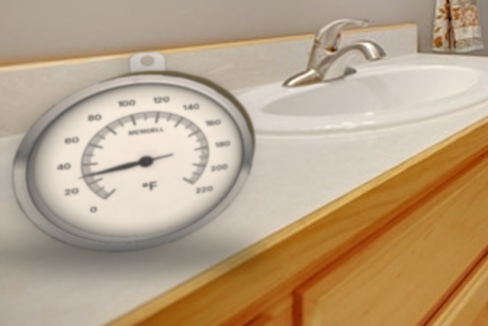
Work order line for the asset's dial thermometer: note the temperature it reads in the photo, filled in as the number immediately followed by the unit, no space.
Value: 30°F
